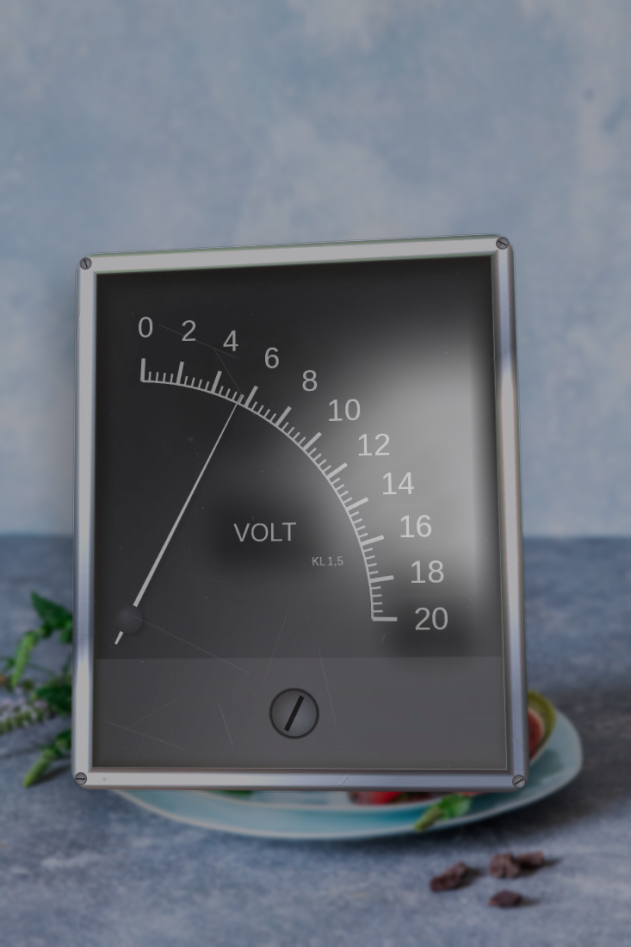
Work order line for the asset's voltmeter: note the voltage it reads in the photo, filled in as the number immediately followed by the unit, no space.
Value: 5.6V
